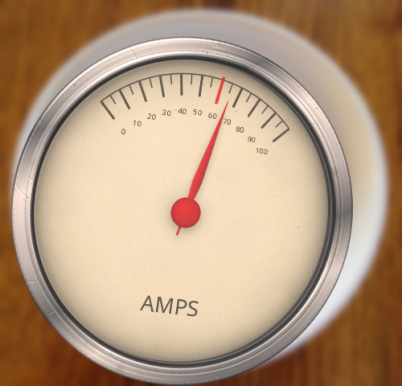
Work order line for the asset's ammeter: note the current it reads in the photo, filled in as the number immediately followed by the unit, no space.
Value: 65A
